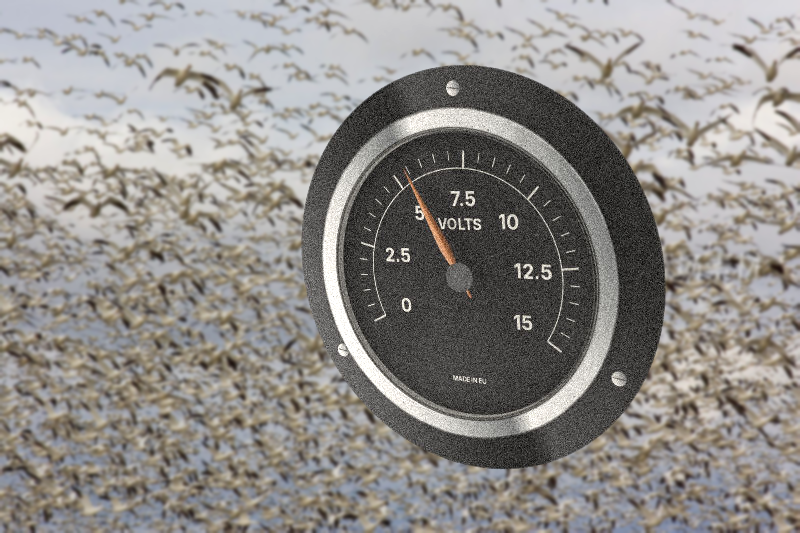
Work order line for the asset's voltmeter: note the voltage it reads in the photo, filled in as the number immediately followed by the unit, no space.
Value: 5.5V
